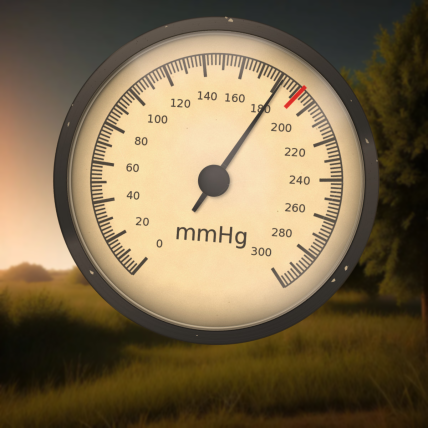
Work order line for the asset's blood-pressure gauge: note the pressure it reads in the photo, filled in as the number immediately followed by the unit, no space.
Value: 182mmHg
